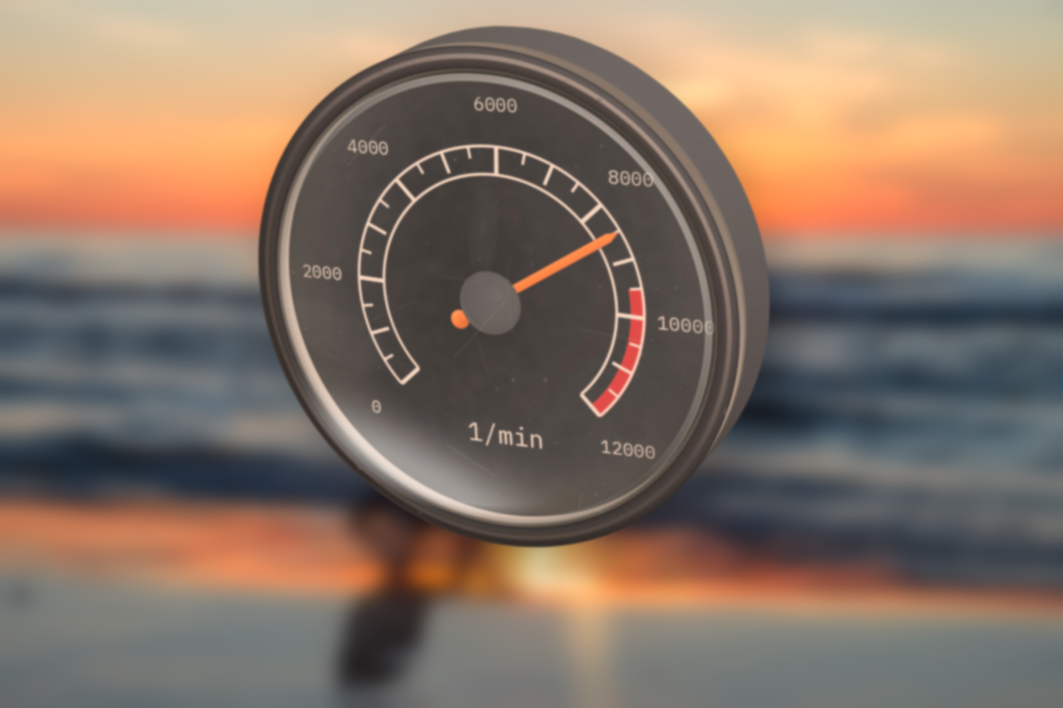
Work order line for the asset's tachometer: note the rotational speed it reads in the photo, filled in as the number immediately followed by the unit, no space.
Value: 8500rpm
